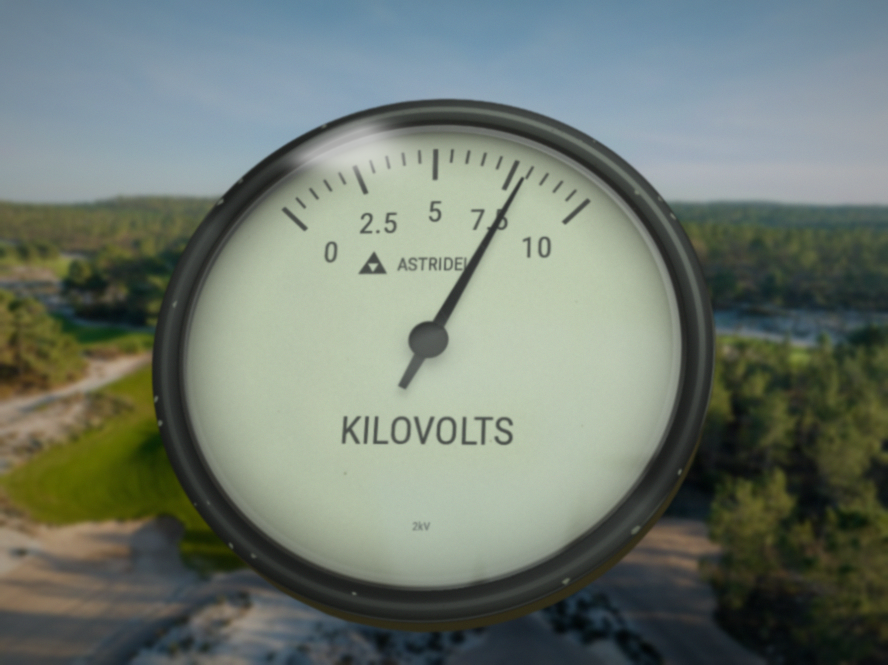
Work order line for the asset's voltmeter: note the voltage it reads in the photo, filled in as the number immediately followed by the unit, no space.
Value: 8kV
